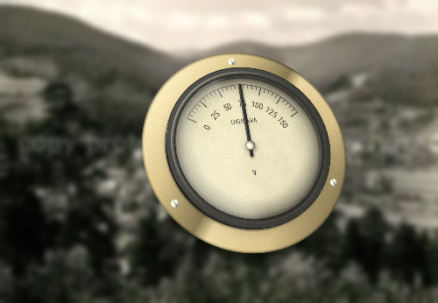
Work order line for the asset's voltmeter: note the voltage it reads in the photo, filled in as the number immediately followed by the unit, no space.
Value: 75V
